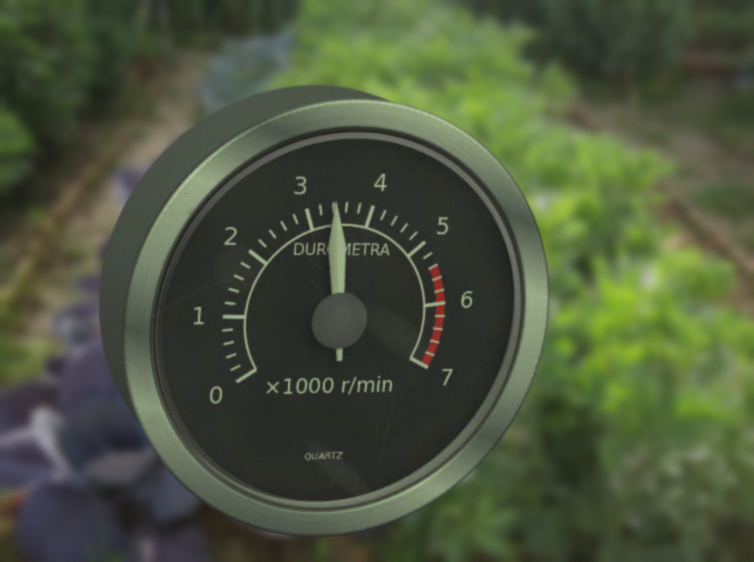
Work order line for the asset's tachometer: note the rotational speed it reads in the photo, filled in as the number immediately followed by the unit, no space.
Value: 3400rpm
